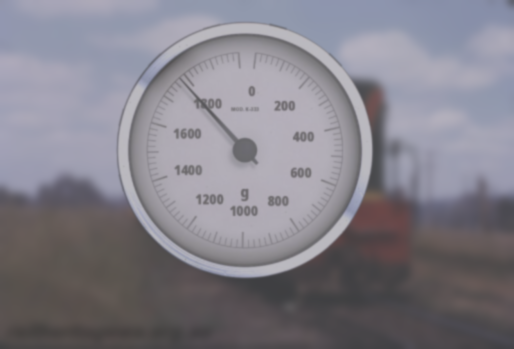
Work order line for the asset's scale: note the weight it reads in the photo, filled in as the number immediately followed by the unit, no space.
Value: 1780g
